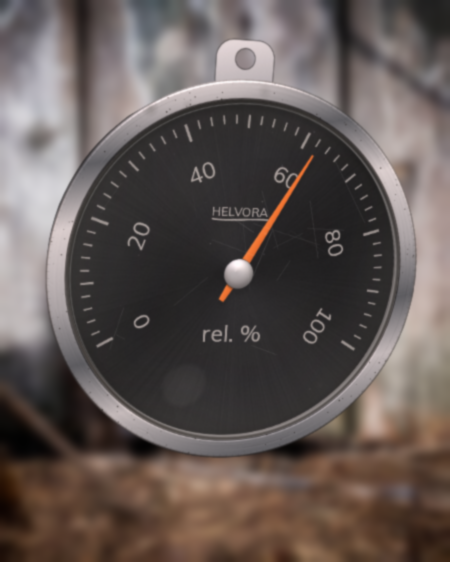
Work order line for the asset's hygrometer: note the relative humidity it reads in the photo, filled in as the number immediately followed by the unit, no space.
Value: 62%
